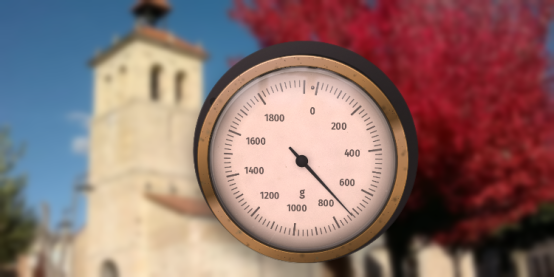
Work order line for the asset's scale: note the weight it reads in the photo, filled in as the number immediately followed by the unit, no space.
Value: 720g
